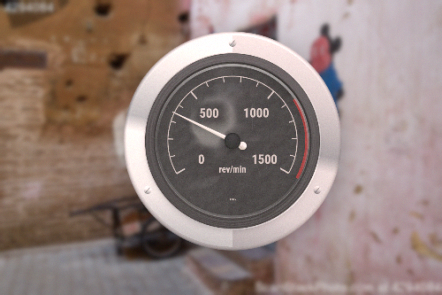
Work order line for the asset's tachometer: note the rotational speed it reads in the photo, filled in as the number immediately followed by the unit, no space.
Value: 350rpm
